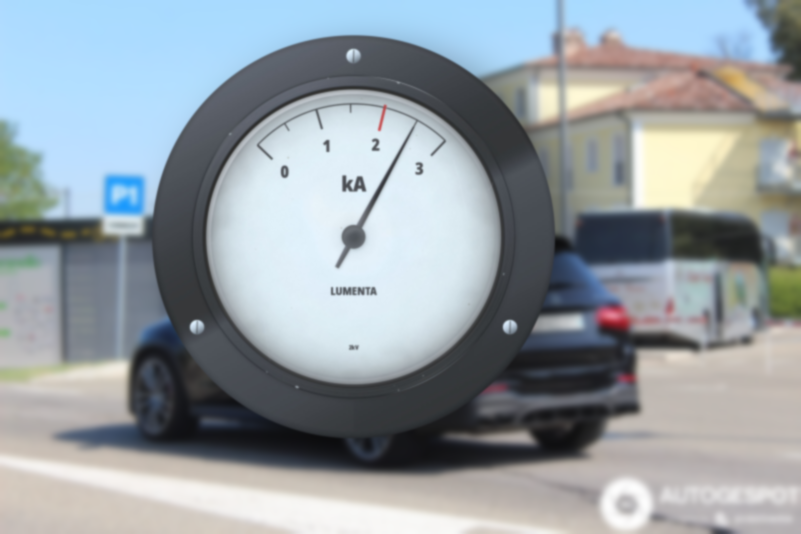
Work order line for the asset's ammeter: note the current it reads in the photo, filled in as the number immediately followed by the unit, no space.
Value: 2.5kA
